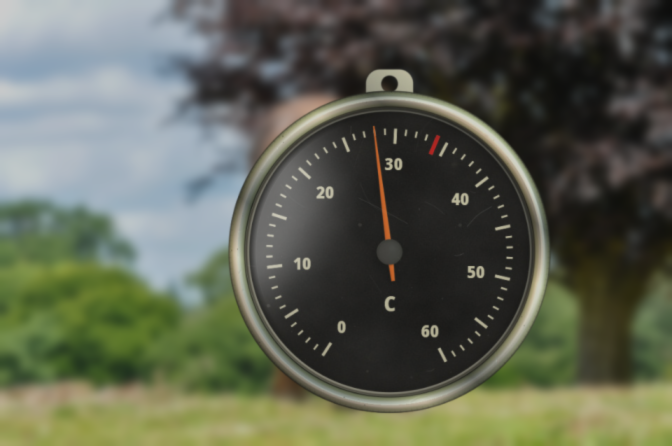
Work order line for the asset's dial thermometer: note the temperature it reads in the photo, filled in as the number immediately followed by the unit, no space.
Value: 28°C
